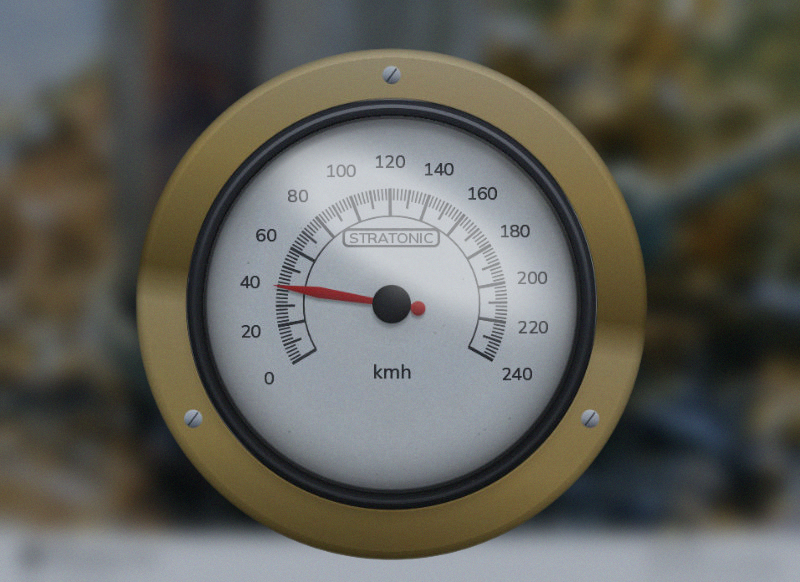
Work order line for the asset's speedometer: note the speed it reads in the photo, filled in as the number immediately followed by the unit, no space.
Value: 40km/h
